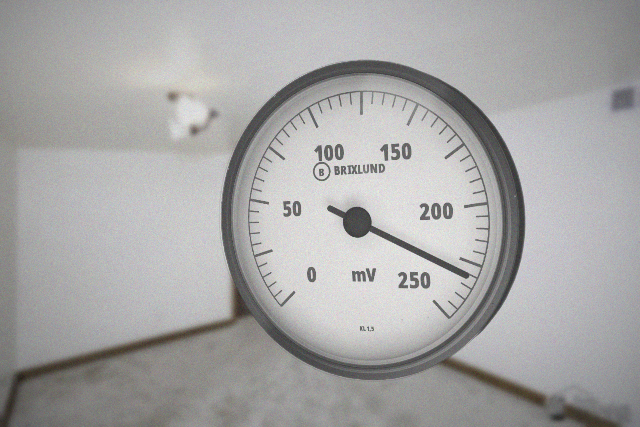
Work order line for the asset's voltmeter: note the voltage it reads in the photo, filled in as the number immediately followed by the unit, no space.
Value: 230mV
